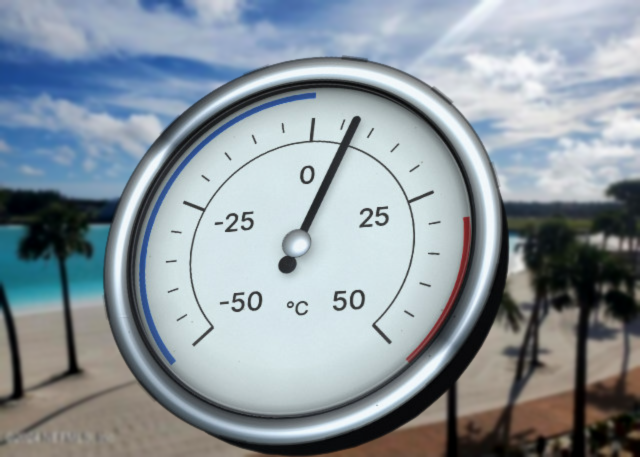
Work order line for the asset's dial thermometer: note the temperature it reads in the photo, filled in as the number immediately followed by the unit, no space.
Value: 7.5°C
